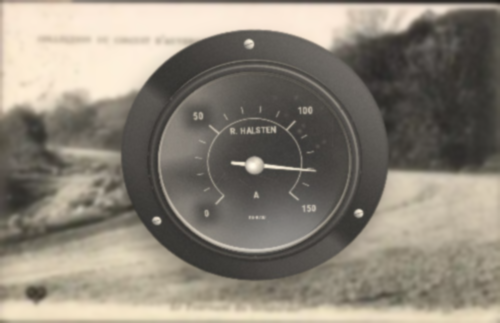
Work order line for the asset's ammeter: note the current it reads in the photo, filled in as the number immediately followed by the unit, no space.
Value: 130A
